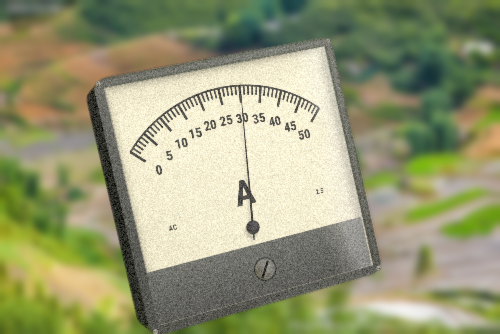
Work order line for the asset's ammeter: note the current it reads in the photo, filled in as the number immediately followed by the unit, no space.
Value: 30A
